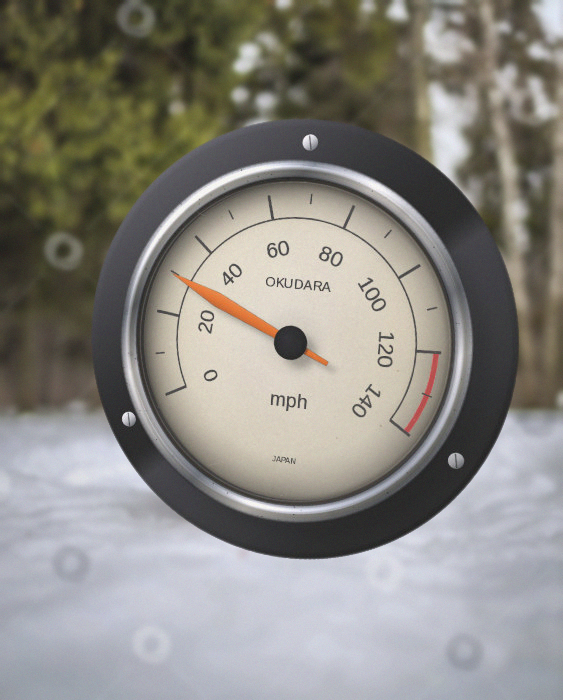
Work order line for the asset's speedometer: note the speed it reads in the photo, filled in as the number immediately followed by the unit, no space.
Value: 30mph
